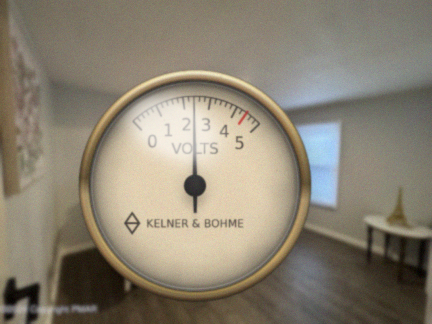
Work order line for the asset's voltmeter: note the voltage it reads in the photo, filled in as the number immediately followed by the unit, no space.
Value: 2.4V
